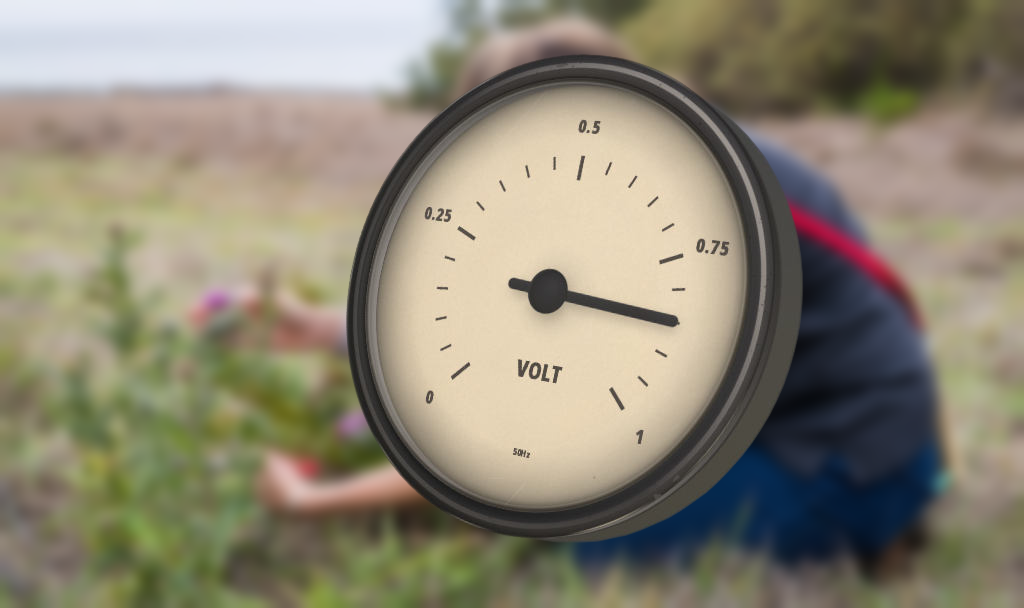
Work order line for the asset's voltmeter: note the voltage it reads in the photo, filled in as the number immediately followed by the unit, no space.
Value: 0.85V
